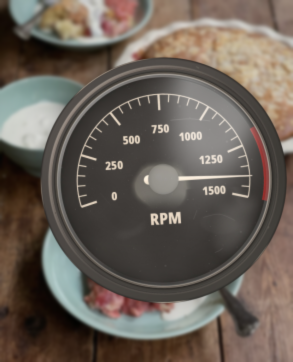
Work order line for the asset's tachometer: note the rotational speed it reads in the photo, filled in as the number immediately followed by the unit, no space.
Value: 1400rpm
